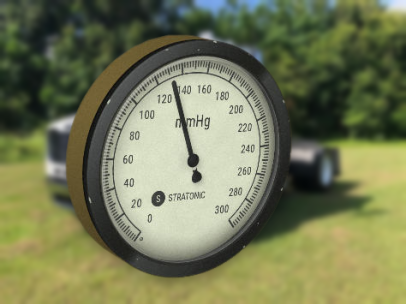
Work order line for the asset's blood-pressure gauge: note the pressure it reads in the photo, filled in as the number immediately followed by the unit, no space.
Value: 130mmHg
